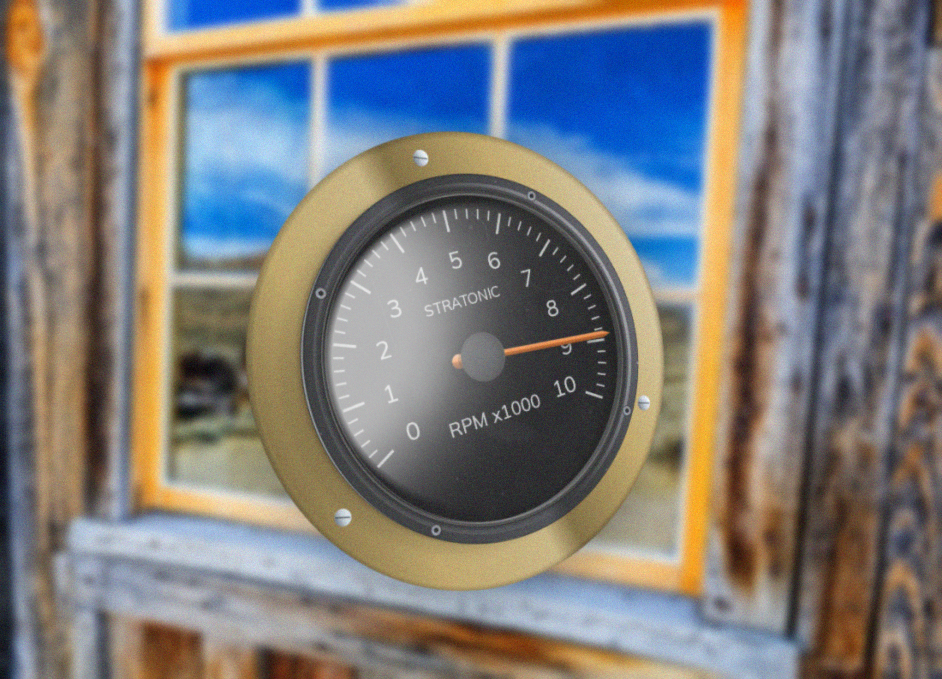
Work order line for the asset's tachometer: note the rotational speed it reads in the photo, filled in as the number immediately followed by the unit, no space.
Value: 8900rpm
